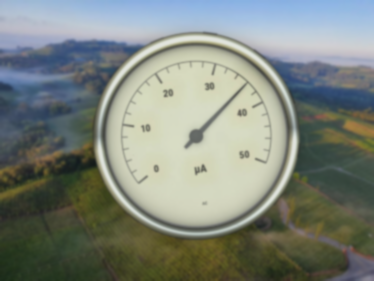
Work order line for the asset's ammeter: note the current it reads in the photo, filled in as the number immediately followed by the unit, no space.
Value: 36µA
